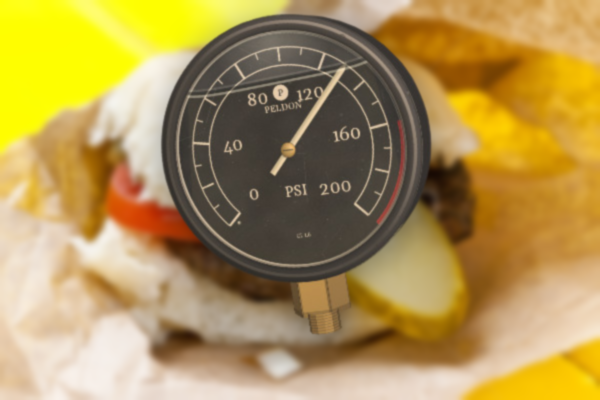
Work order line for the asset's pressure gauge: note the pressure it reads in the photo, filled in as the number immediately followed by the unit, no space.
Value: 130psi
